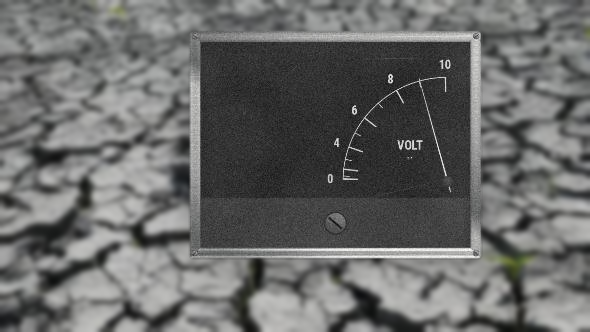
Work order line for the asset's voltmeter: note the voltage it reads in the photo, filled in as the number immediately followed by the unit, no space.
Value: 9V
